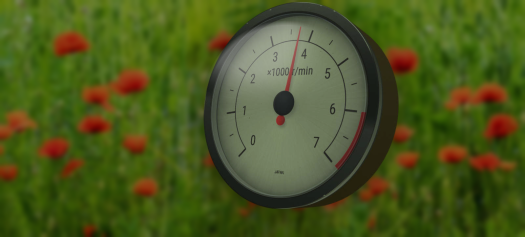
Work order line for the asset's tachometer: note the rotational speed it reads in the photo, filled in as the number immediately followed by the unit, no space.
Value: 3750rpm
